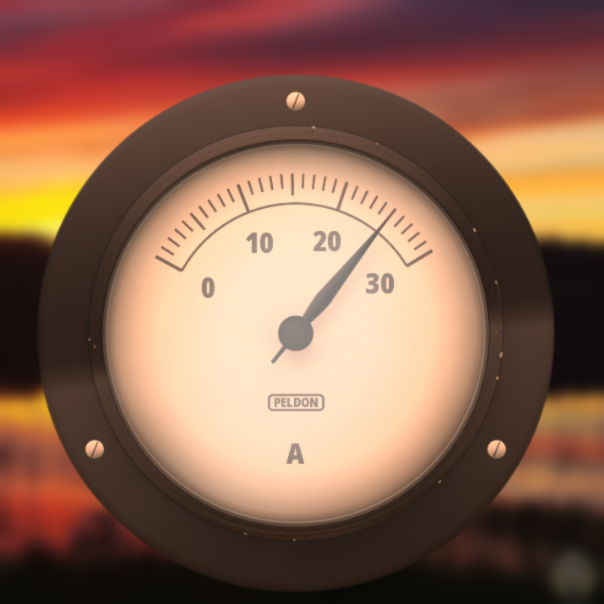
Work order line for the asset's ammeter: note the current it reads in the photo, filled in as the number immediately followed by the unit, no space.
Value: 25A
